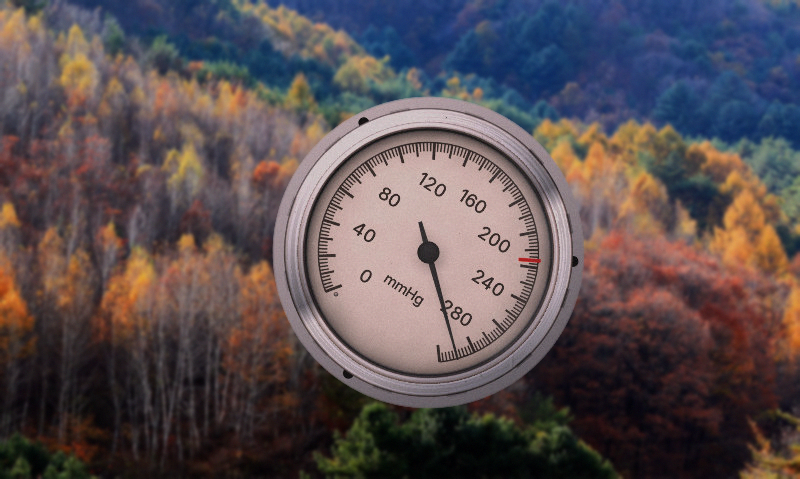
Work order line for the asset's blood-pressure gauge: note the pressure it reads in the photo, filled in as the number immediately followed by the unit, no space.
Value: 290mmHg
